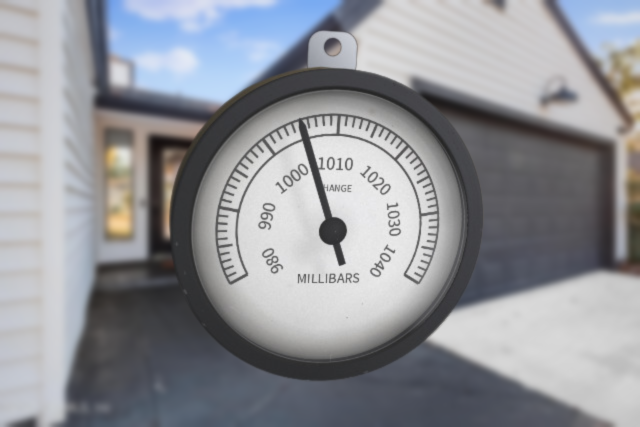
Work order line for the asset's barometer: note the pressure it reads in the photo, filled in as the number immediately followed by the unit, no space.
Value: 1005mbar
